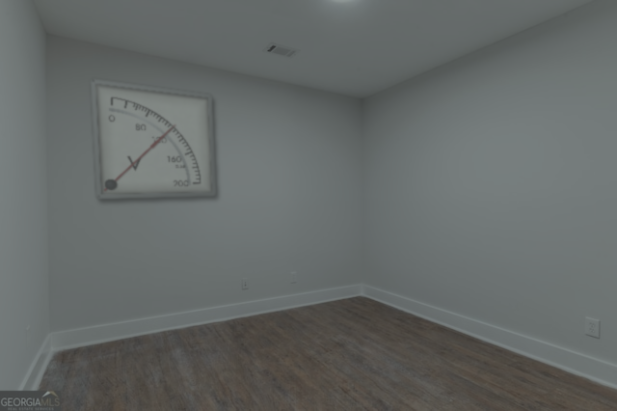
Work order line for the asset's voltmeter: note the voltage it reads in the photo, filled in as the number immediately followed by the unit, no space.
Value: 120V
